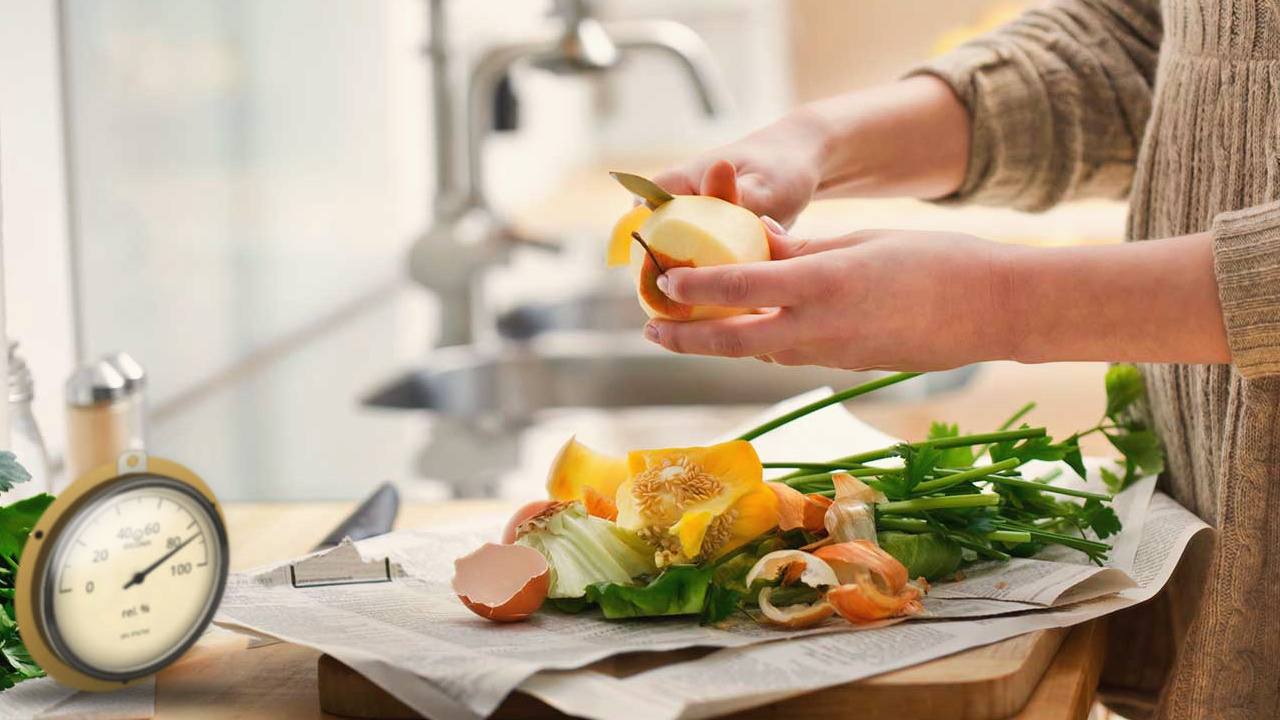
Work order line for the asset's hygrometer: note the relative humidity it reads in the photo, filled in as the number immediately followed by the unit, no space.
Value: 85%
